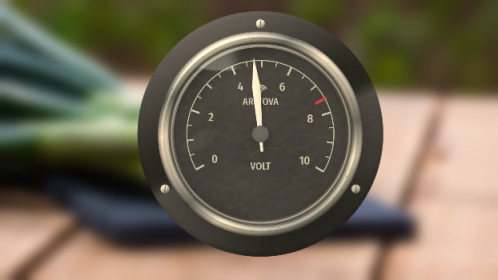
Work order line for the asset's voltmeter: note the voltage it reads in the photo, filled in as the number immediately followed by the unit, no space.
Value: 4.75V
